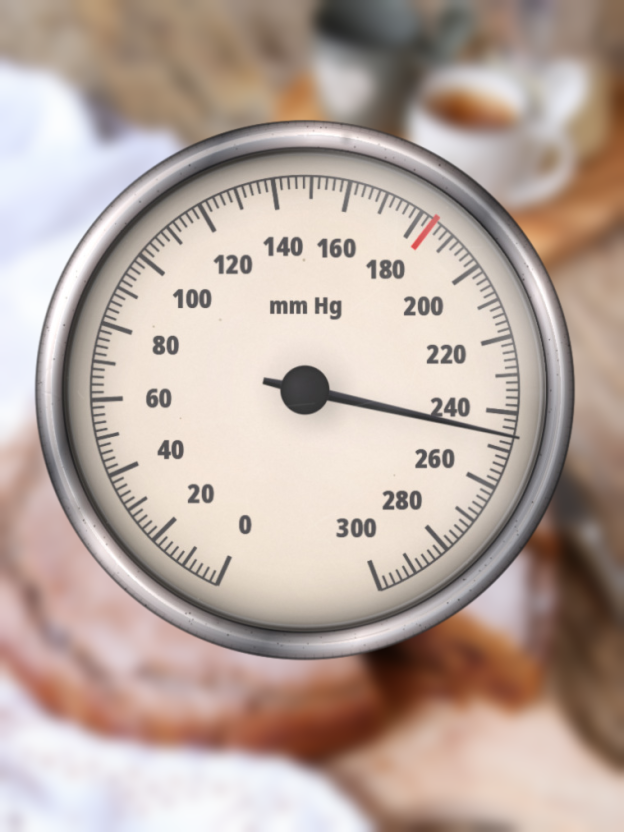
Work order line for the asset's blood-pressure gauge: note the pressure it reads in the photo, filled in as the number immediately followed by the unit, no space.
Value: 246mmHg
